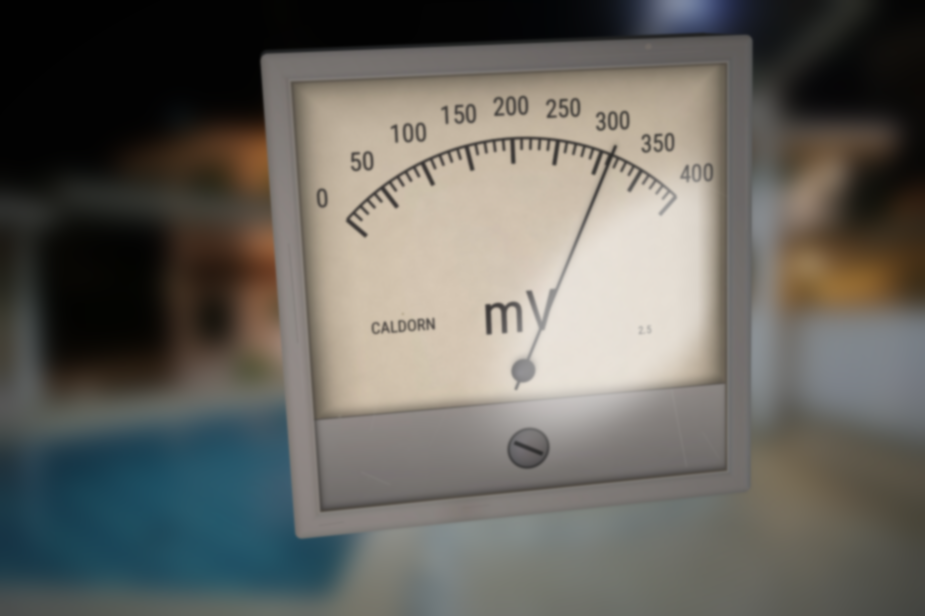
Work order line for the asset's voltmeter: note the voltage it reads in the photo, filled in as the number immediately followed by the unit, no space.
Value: 310mV
